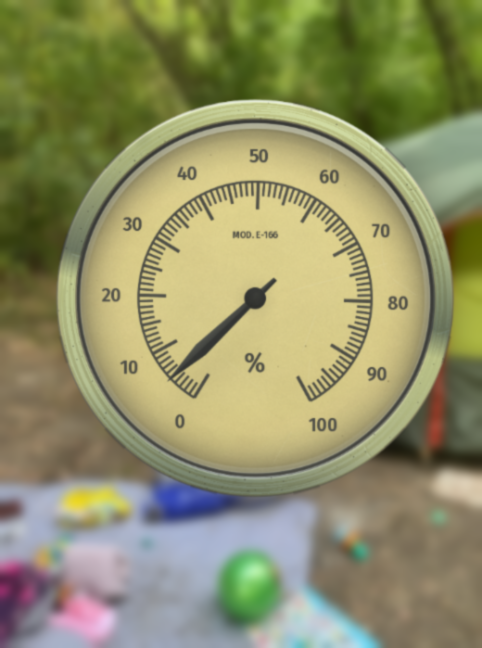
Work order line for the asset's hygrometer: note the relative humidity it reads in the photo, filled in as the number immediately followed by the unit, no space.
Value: 5%
